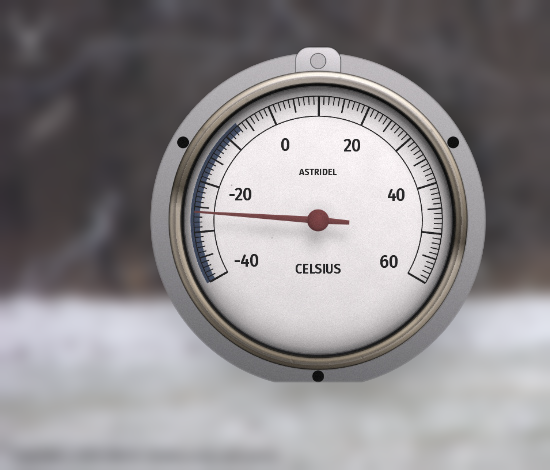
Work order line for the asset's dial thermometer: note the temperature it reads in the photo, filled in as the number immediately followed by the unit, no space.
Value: -26°C
